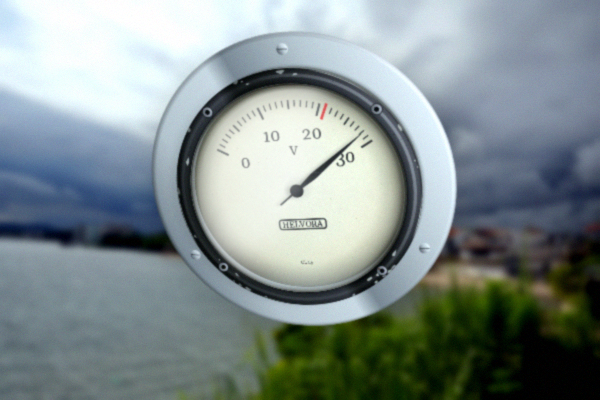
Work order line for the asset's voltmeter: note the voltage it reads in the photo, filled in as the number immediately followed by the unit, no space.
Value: 28V
